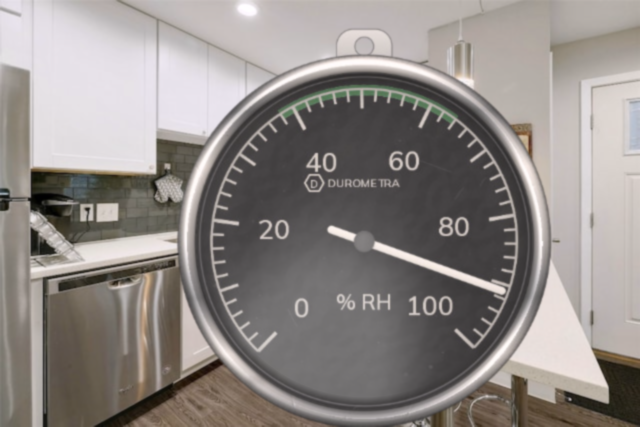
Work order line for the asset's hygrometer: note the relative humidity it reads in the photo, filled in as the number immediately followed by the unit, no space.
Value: 91%
